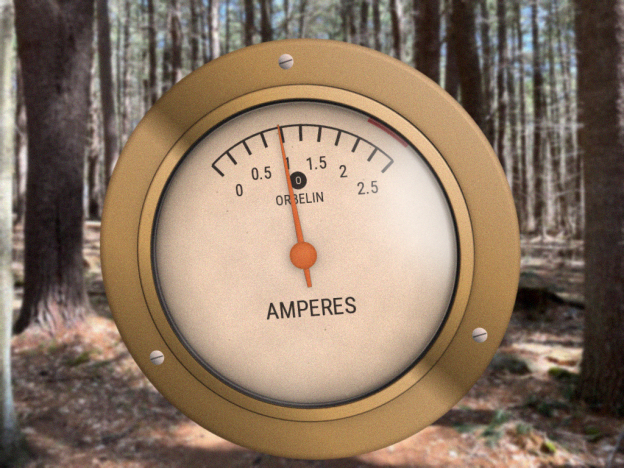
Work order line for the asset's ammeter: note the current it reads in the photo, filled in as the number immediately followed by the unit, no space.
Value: 1A
